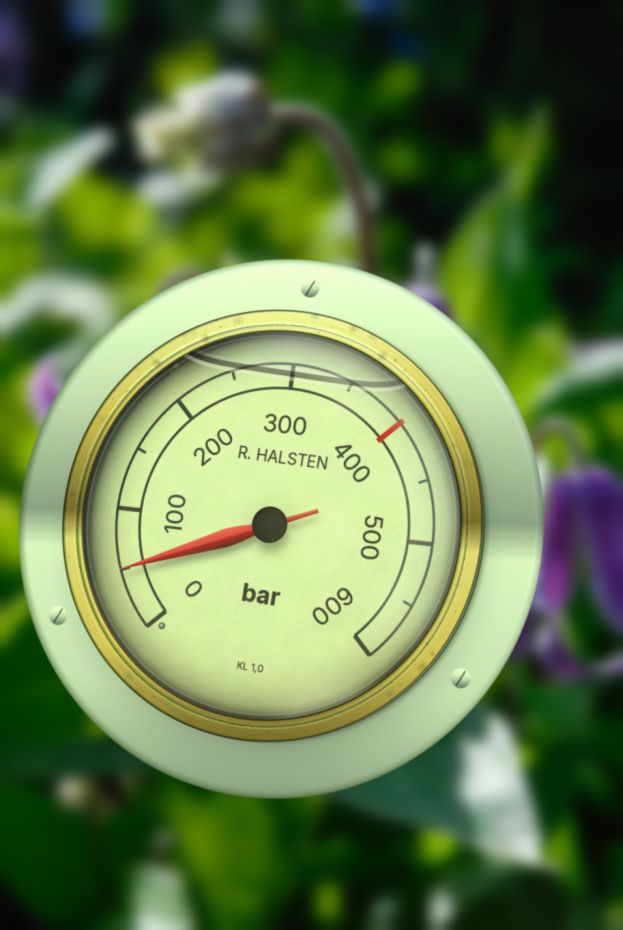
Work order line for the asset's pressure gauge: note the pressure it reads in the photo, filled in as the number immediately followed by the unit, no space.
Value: 50bar
